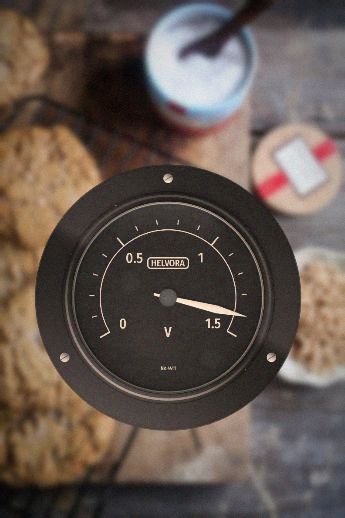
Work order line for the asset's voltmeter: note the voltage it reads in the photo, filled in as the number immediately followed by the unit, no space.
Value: 1.4V
